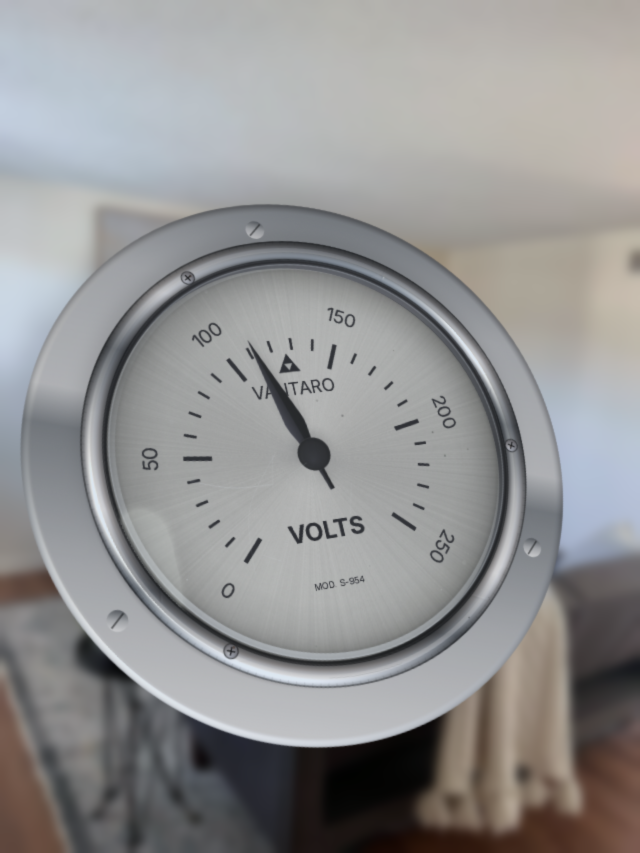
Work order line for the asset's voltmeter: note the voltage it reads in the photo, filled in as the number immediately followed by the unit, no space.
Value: 110V
